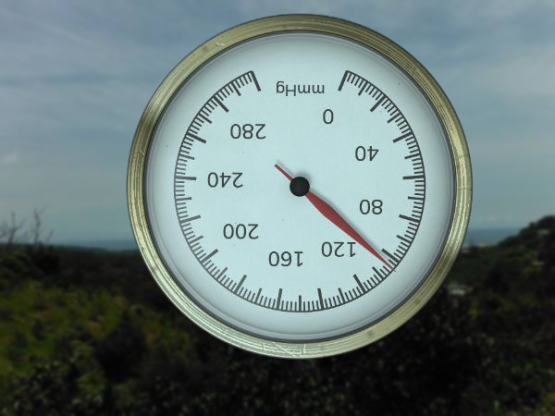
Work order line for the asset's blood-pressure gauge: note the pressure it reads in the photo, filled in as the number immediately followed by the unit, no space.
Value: 104mmHg
